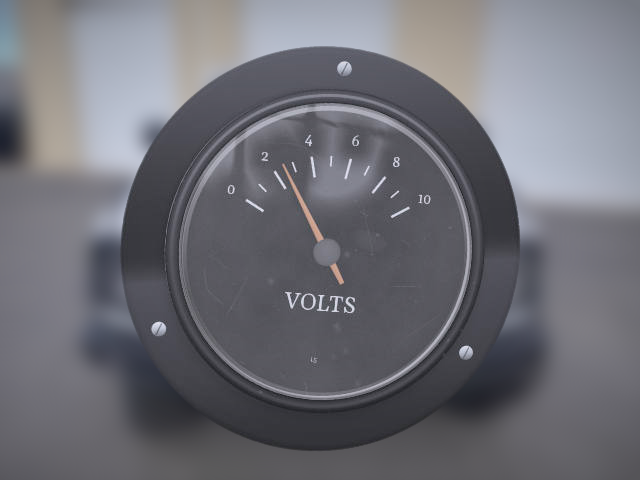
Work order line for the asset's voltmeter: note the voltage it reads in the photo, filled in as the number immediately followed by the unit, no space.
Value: 2.5V
